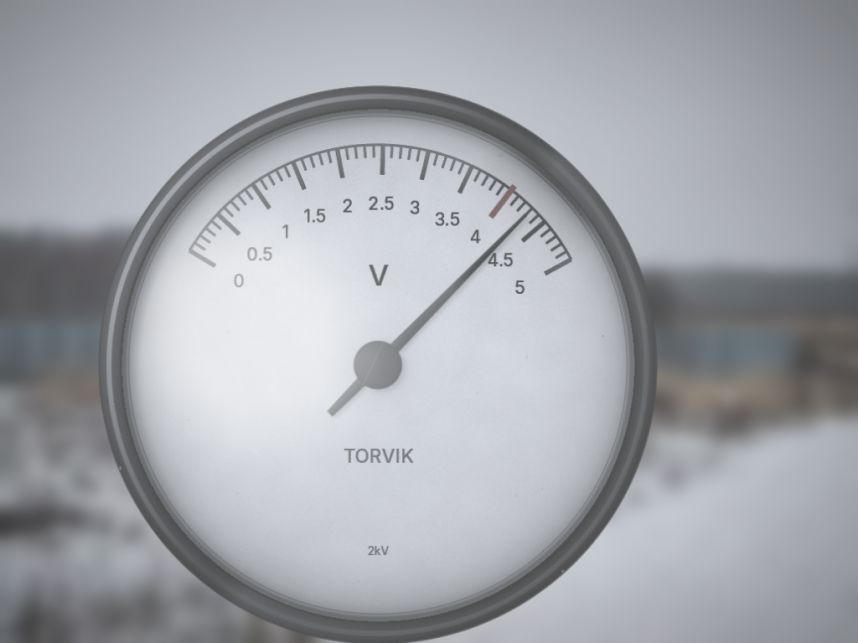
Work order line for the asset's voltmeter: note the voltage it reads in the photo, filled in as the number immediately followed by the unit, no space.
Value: 4.3V
